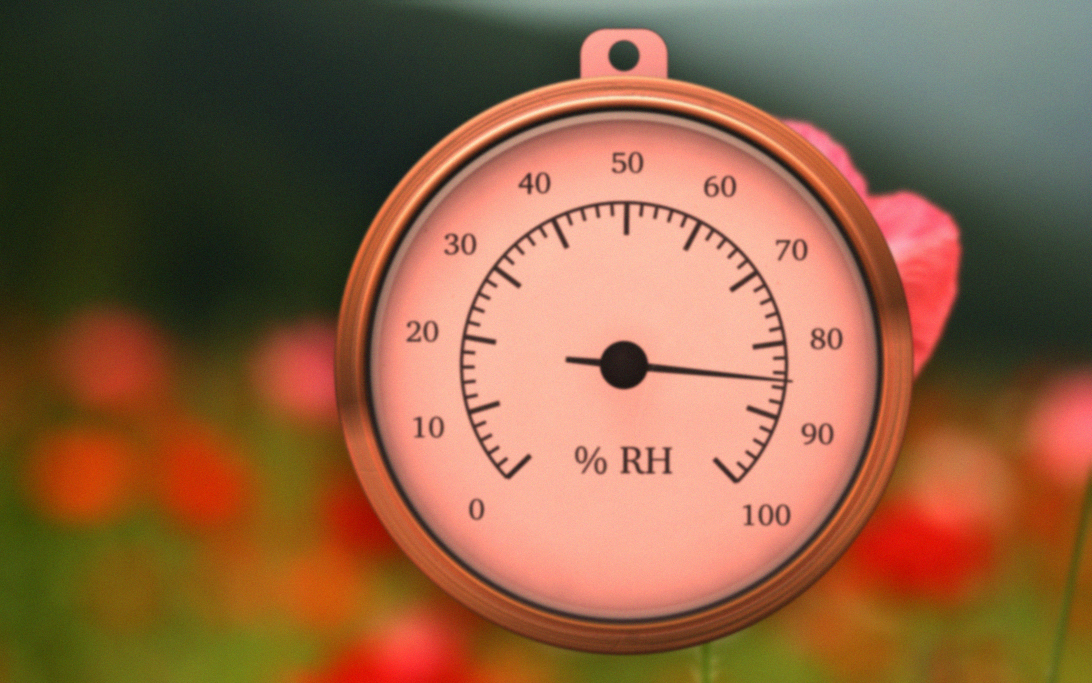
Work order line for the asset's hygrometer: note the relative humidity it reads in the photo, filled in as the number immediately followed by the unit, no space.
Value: 85%
